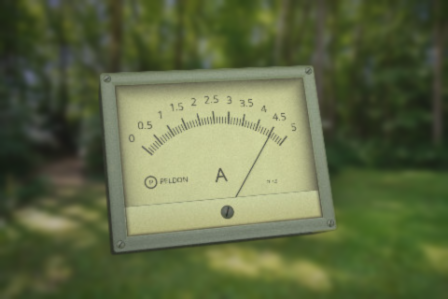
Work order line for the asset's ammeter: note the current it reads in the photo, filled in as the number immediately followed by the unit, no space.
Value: 4.5A
